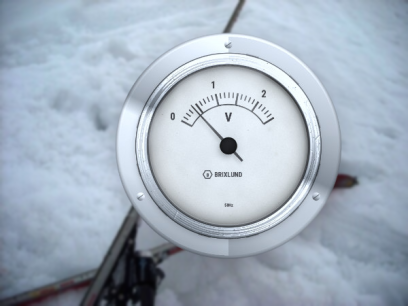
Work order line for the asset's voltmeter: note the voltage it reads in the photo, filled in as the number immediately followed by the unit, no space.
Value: 0.4V
